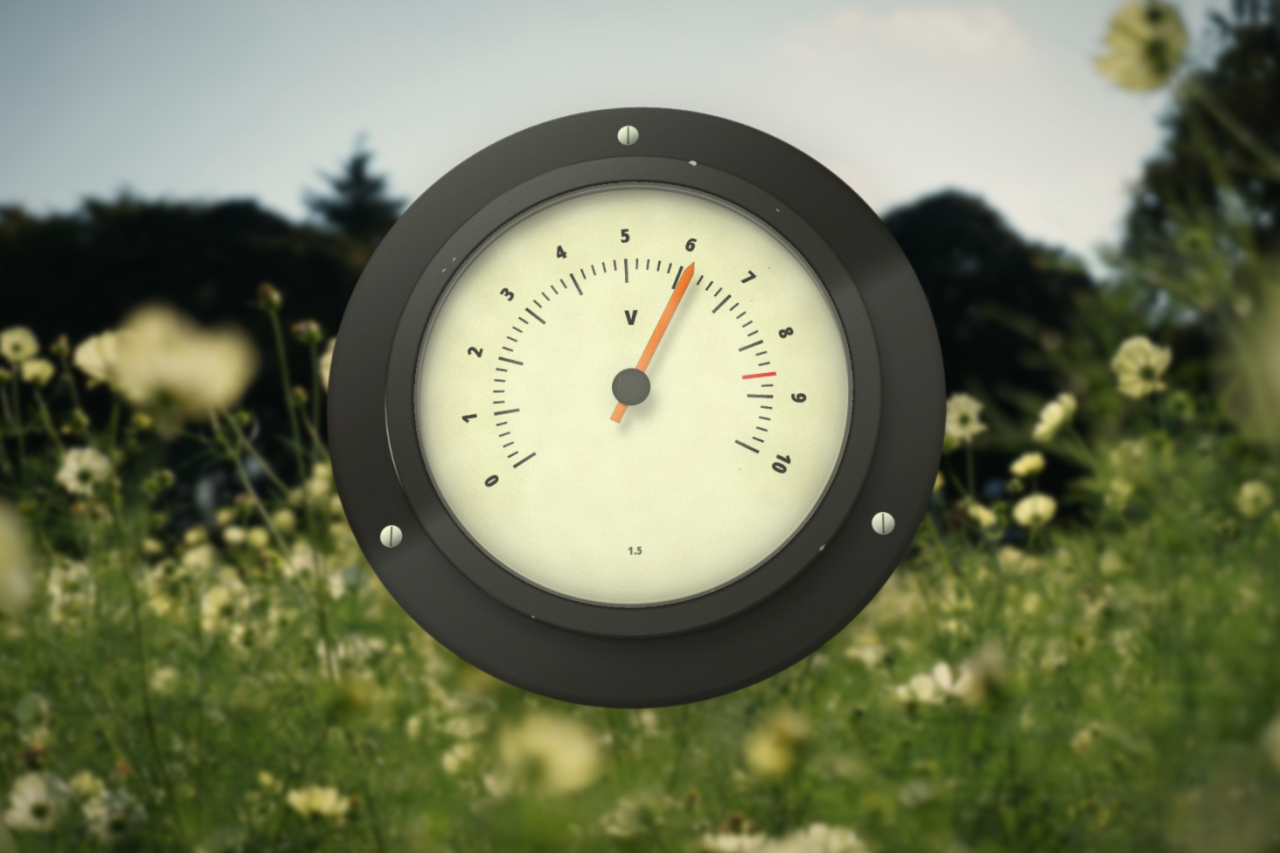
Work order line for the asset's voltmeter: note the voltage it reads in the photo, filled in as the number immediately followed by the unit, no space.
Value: 6.2V
